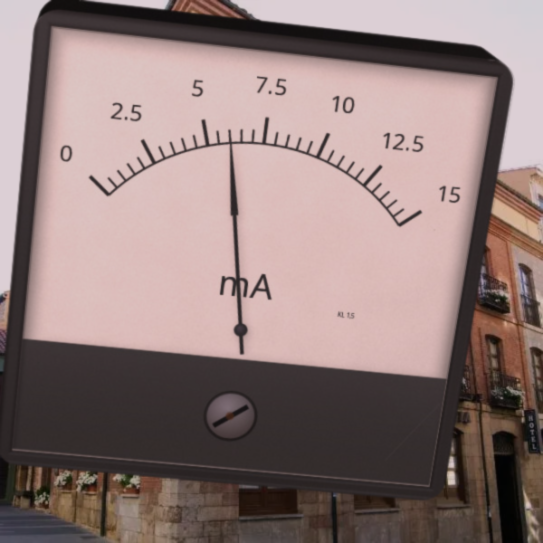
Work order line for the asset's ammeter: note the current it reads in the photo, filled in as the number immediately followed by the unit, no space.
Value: 6mA
